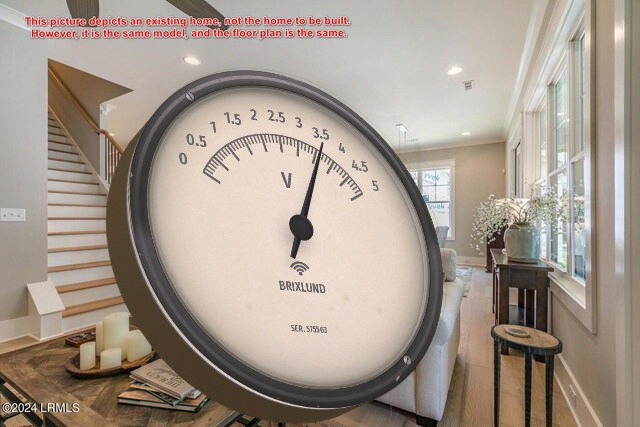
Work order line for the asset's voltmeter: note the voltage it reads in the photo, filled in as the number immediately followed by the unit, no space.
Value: 3.5V
